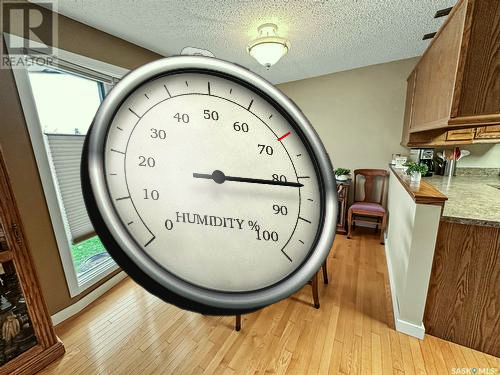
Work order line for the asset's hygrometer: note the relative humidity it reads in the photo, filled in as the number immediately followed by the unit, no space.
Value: 82.5%
